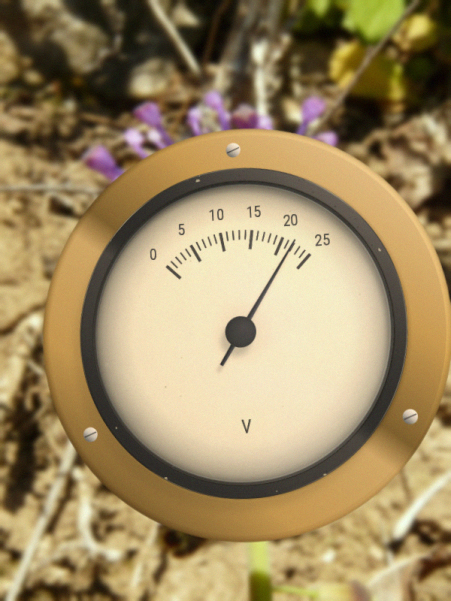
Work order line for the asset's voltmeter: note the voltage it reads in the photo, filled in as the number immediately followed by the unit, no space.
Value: 22V
